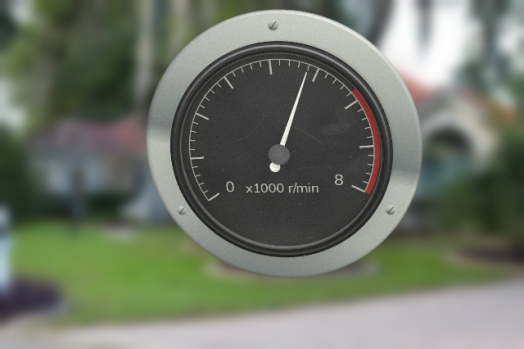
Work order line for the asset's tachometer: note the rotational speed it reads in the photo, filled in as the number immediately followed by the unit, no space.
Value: 4800rpm
